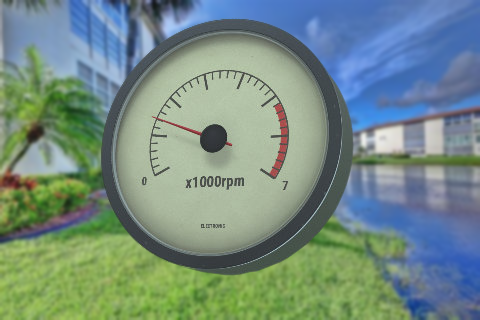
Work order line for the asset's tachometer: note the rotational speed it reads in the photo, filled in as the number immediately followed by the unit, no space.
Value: 1400rpm
